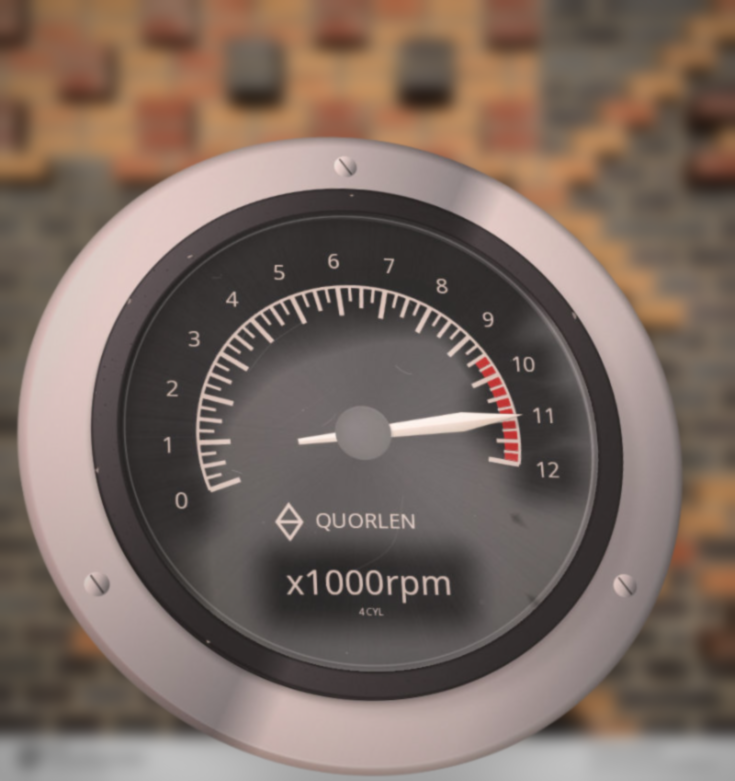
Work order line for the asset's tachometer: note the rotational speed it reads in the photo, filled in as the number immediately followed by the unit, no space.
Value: 11000rpm
